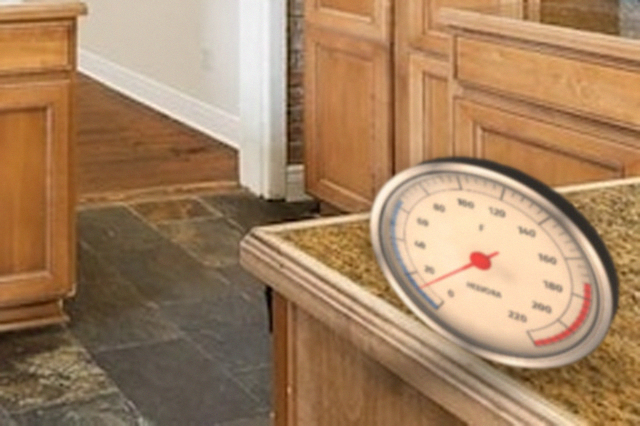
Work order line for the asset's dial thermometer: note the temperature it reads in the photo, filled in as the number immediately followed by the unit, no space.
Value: 12°F
